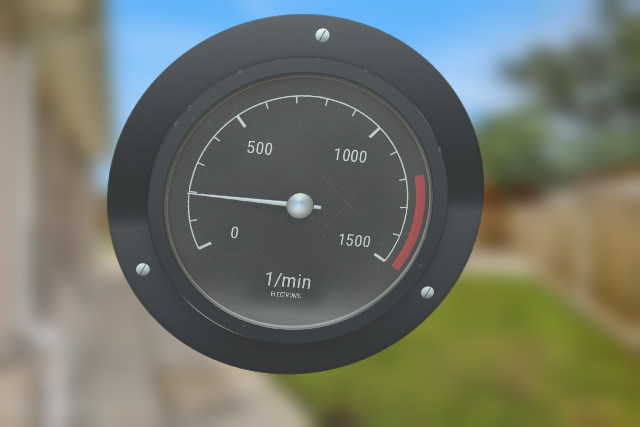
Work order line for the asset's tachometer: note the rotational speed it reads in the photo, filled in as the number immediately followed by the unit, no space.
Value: 200rpm
